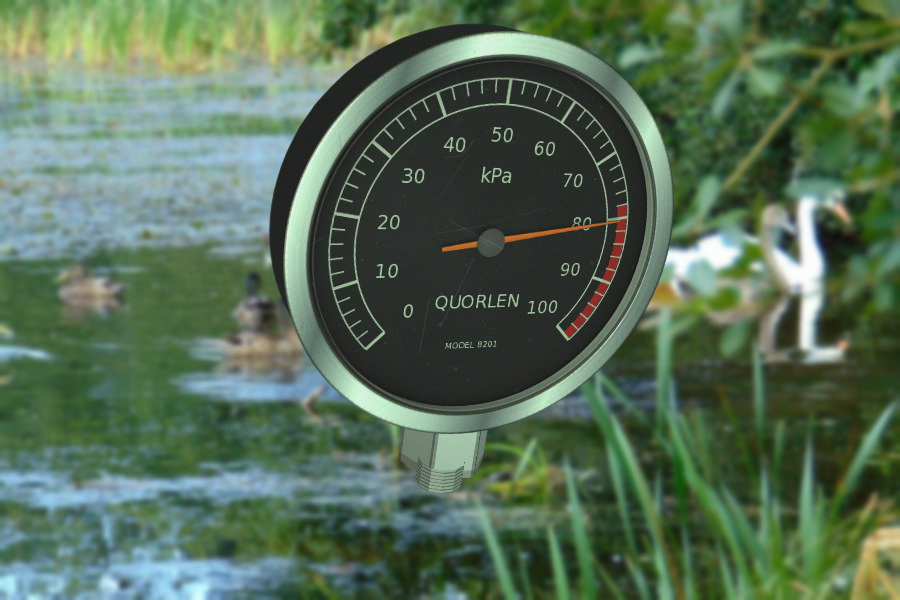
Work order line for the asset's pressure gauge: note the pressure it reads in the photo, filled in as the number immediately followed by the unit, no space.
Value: 80kPa
